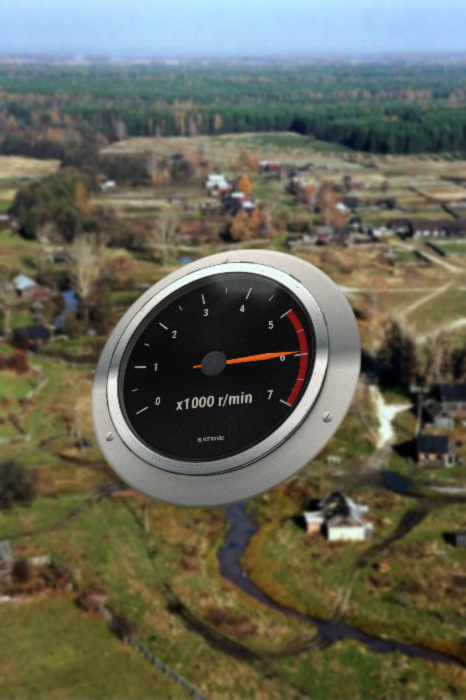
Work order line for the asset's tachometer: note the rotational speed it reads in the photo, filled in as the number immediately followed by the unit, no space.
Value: 6000rpm
